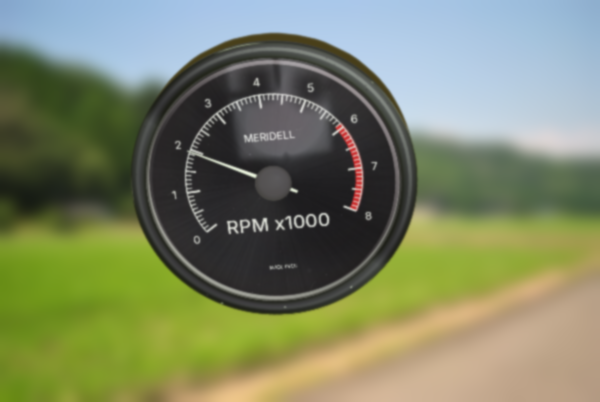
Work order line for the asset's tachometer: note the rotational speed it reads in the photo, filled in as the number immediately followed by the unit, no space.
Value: 2000rpm
